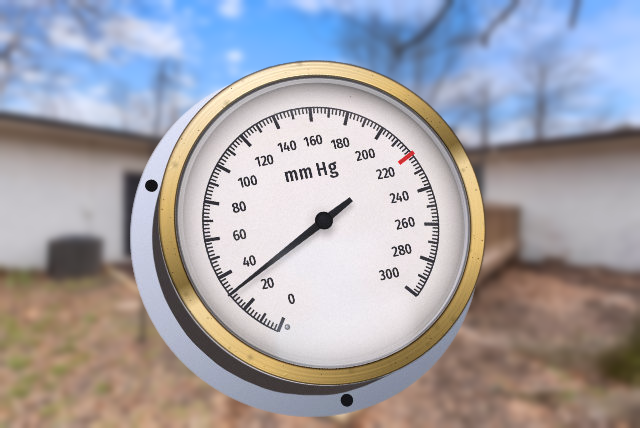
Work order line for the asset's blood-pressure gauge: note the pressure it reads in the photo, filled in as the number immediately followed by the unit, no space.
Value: 30mmHg
